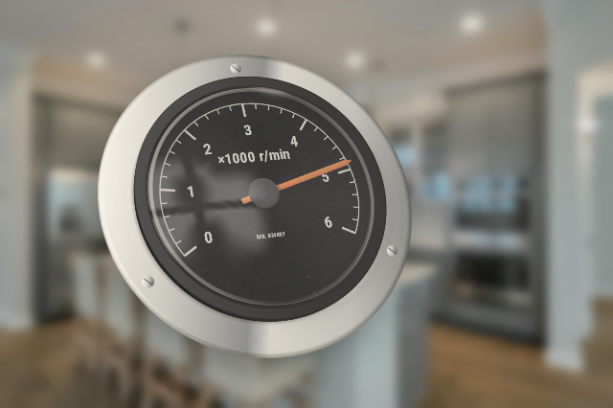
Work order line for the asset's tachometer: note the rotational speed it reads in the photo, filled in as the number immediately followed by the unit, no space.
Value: 4900rpm
